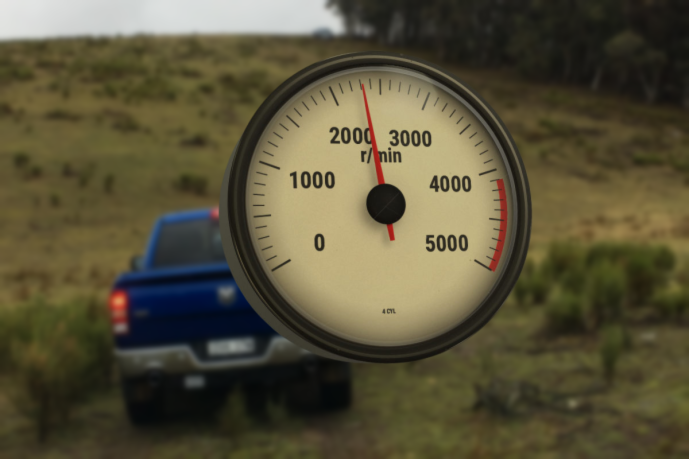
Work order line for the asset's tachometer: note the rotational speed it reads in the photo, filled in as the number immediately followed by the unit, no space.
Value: 2300rpm
